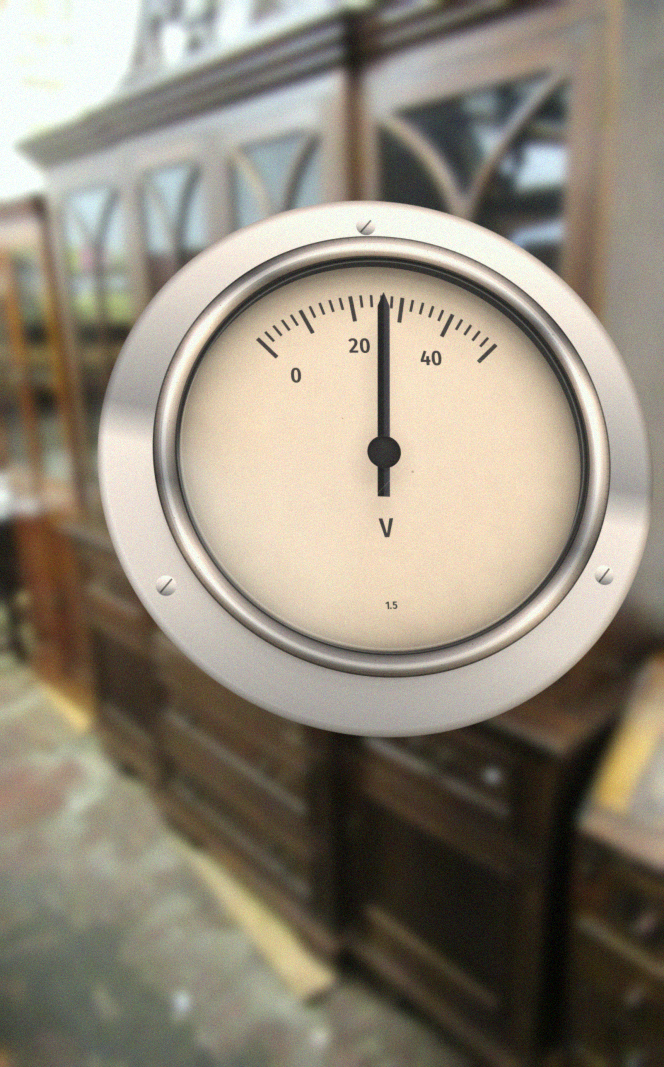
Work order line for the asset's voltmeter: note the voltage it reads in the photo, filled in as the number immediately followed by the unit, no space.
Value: 26V
